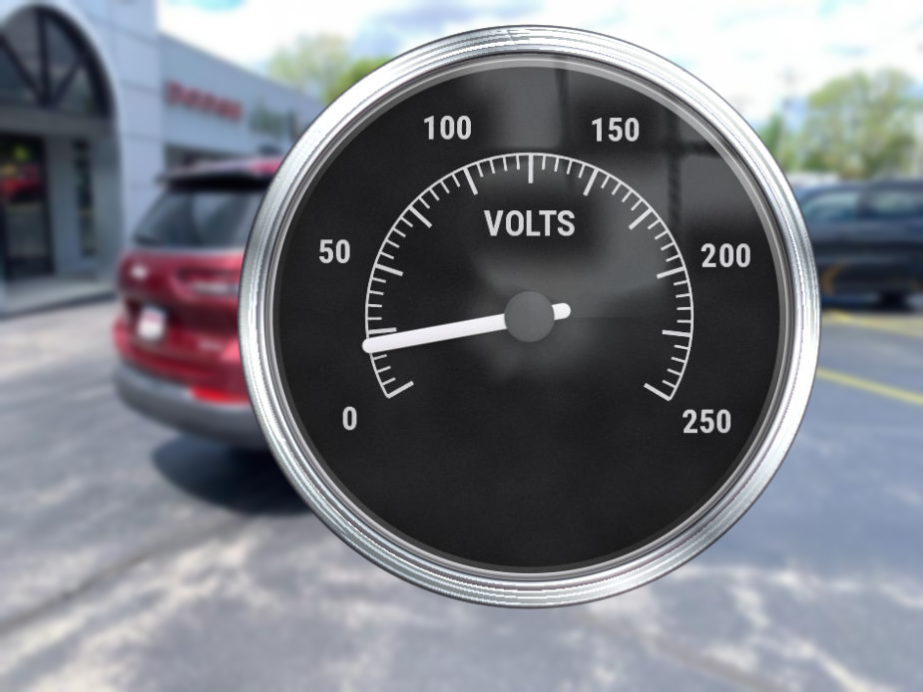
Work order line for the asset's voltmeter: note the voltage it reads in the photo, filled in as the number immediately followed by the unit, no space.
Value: 20V
